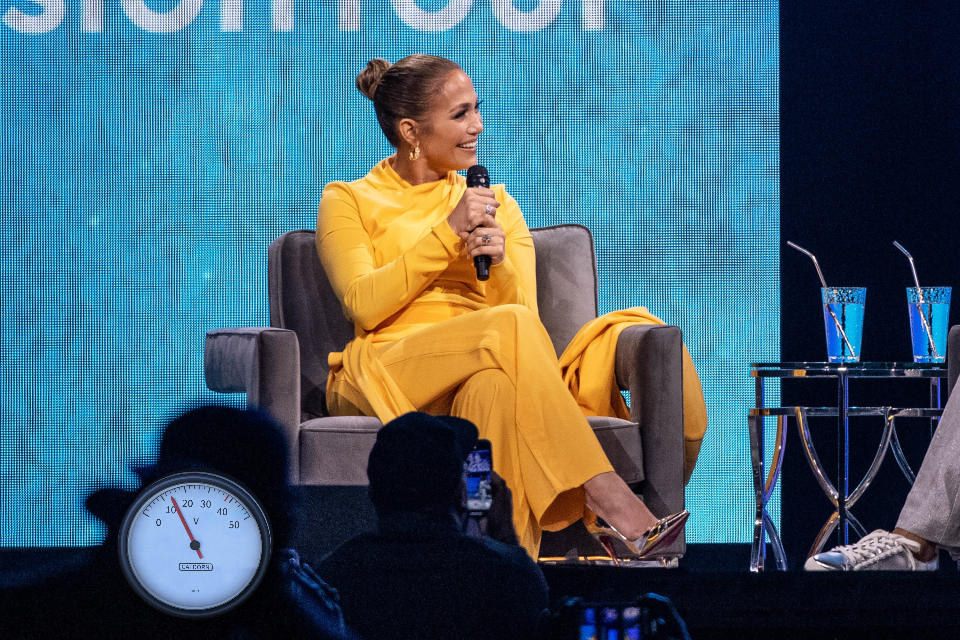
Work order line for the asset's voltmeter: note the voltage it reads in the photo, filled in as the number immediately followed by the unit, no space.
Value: 14V
